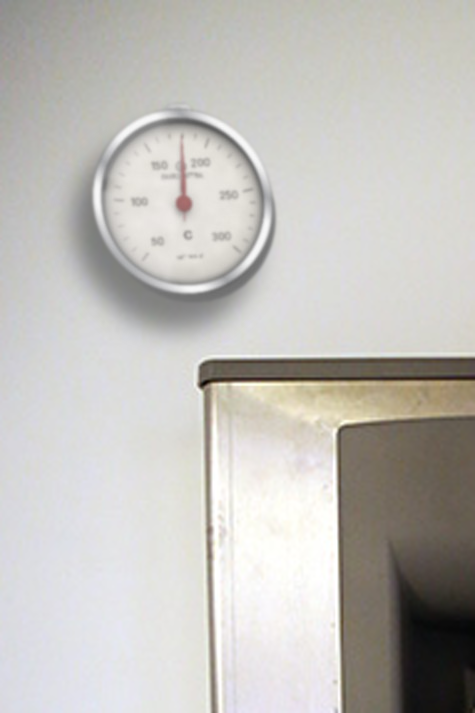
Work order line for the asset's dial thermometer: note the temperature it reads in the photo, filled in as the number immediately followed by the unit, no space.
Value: 180°C
